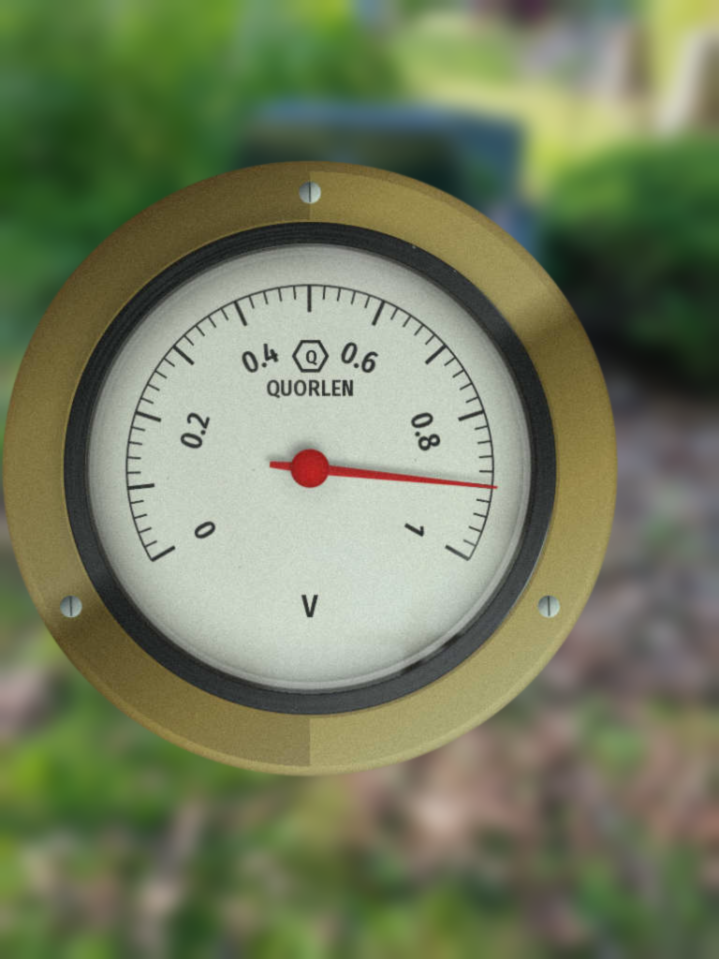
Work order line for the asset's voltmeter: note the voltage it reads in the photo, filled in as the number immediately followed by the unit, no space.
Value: 0.9V
